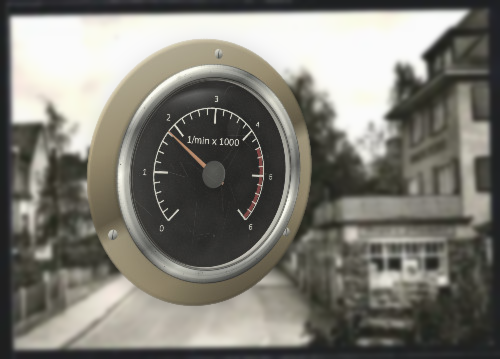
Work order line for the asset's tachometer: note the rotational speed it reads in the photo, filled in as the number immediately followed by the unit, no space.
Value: 1800rpm
